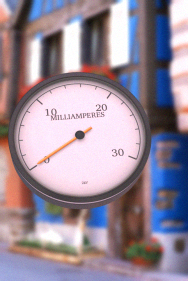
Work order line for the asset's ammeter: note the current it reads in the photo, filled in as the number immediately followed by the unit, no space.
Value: 0mA
